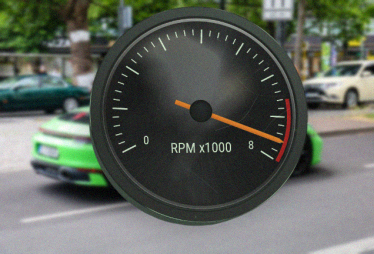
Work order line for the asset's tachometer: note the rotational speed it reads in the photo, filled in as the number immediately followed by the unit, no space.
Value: 7600rpm
